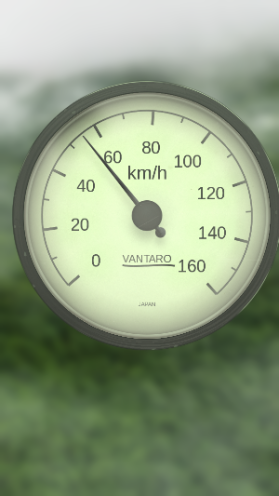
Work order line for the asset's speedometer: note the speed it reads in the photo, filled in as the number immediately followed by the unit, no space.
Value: 55km/h
